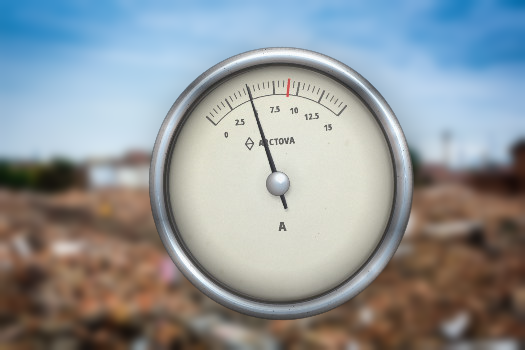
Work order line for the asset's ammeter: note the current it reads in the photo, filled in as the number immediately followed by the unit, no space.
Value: 5A
